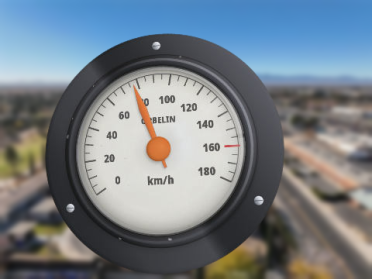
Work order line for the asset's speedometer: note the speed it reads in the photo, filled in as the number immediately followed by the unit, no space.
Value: 77.5km/h
